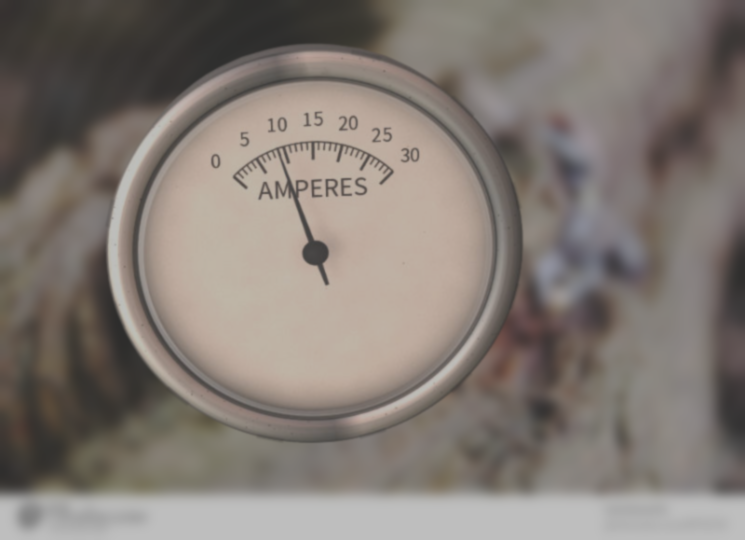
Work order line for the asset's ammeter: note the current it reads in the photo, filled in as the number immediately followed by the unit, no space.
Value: 9A
